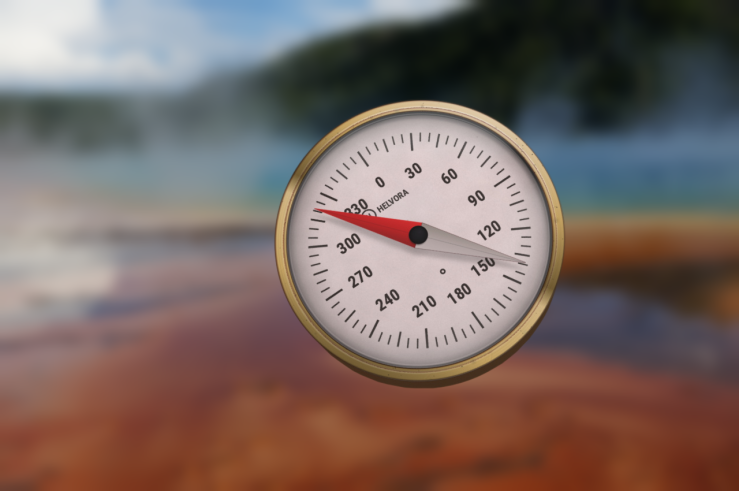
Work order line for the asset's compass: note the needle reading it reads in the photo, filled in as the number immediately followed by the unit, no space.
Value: 320°
